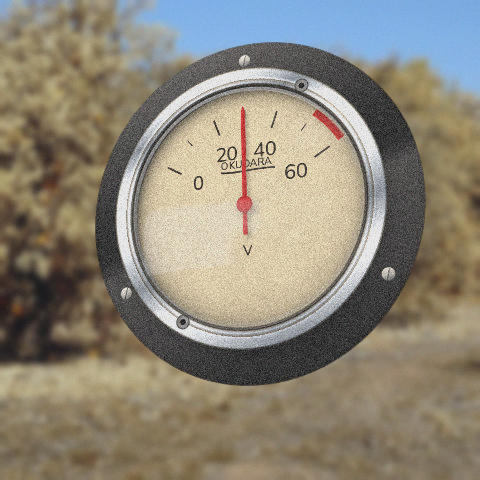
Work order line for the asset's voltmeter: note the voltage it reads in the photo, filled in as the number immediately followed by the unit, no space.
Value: 30V
